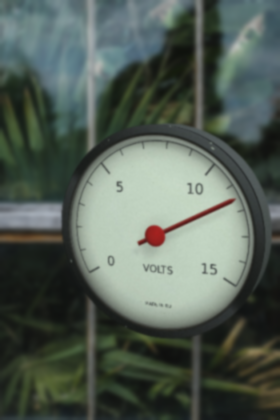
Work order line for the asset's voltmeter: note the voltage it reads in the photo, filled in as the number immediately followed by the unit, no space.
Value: 11.5V
